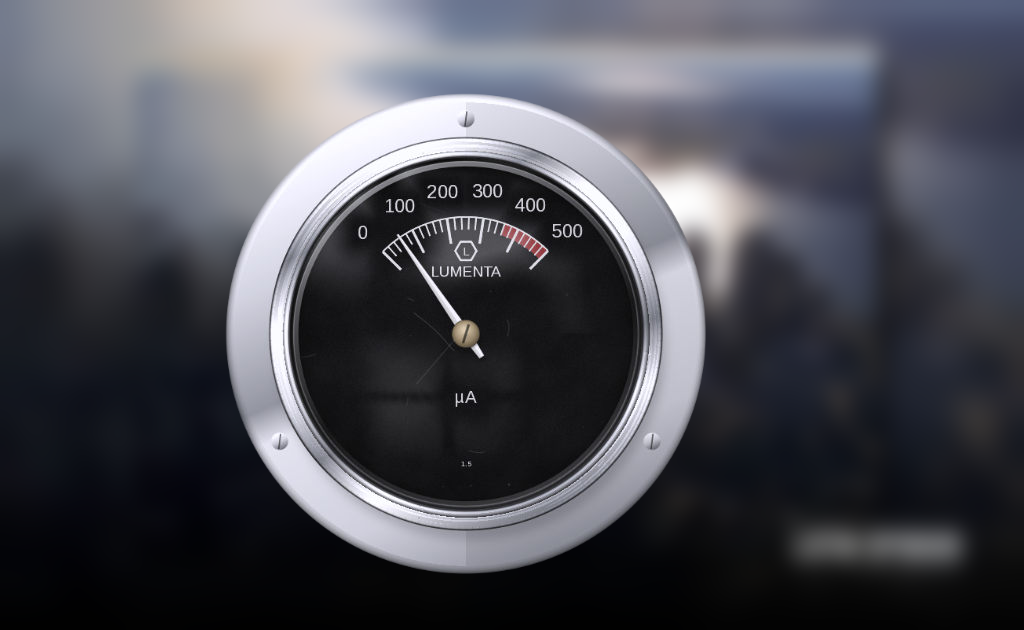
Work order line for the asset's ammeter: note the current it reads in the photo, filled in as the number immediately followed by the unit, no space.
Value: 60µA
